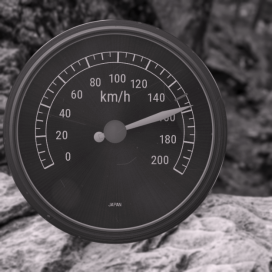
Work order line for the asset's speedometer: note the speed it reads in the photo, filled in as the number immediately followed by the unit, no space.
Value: 157.5km/h
